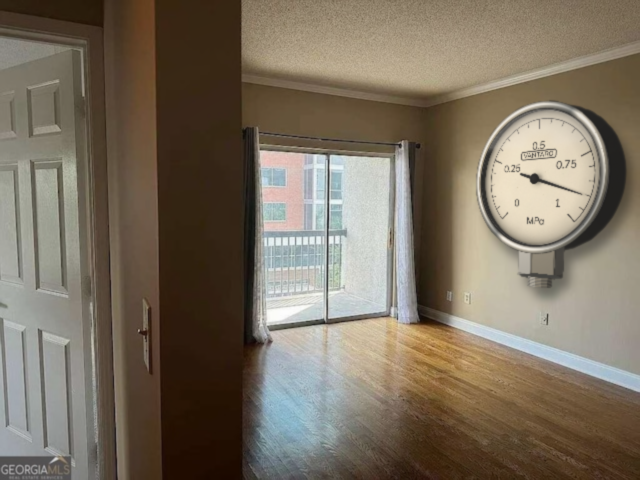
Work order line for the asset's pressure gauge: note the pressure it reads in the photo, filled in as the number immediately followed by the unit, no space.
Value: 0.9MPa
